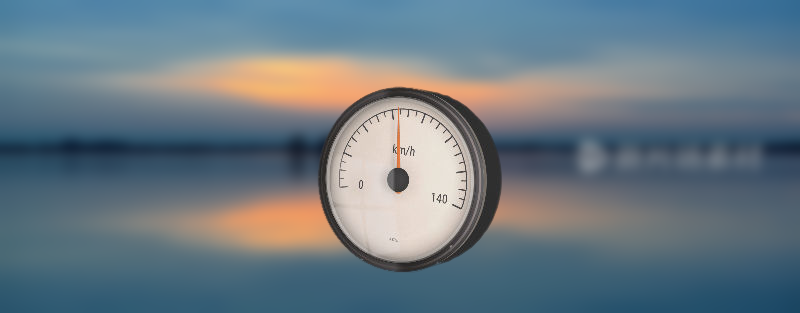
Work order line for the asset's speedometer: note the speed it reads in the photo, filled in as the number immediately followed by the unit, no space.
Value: 65km/h
